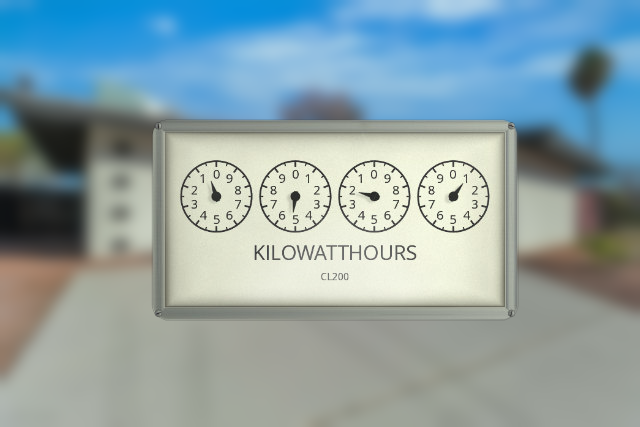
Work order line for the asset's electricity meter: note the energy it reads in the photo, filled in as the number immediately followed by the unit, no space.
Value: 521kWh
